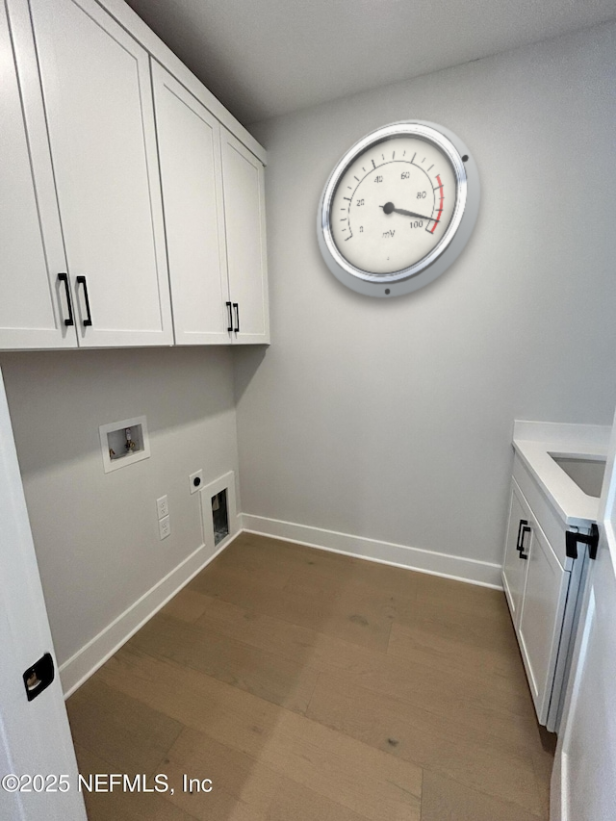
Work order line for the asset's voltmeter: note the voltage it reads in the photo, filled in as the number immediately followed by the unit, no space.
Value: 95mV
